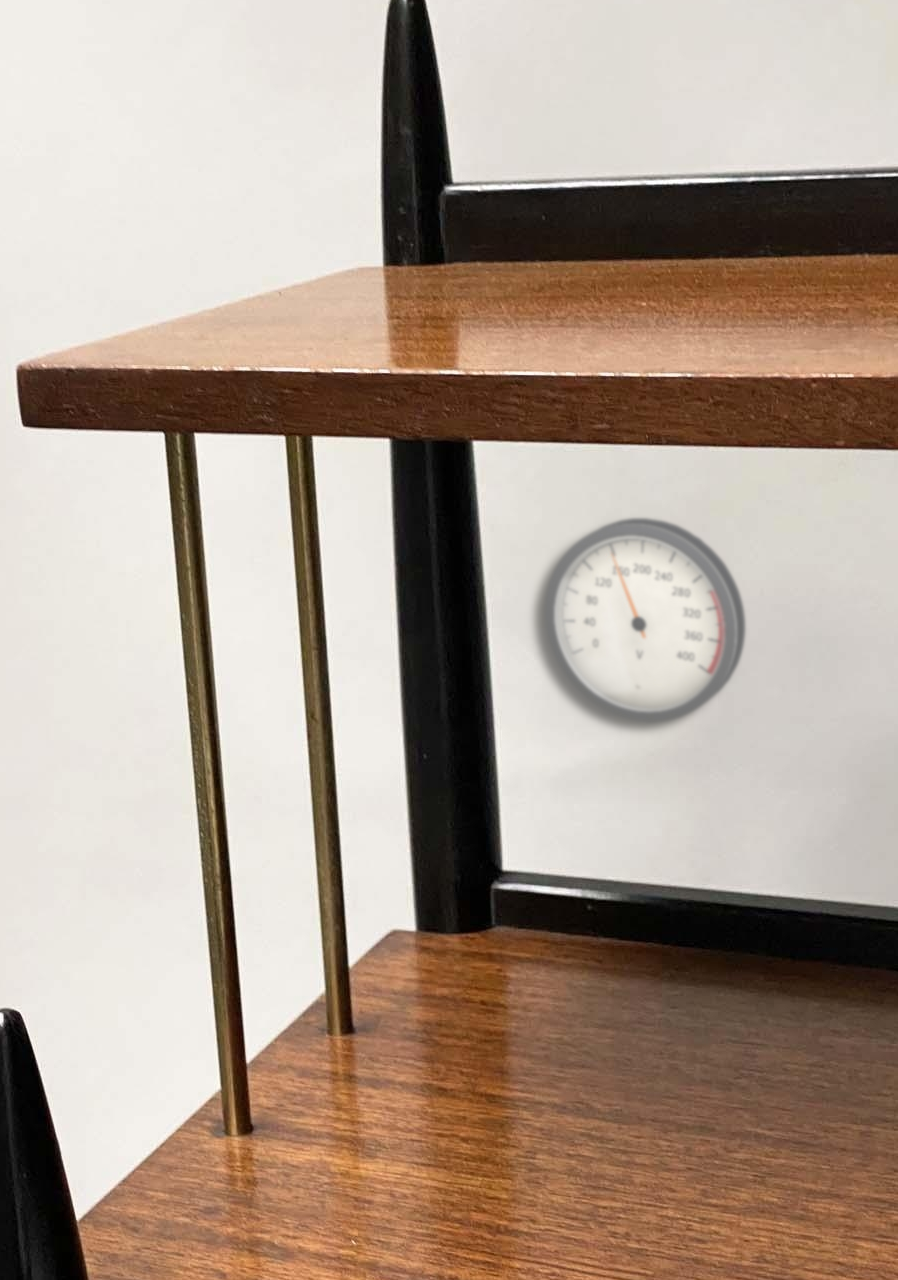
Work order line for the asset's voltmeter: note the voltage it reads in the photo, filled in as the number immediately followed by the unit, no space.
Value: 160V
